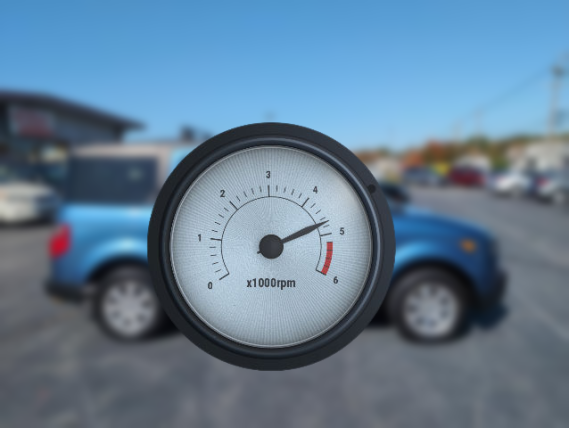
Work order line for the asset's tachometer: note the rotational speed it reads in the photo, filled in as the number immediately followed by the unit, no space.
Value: 4700rpm
